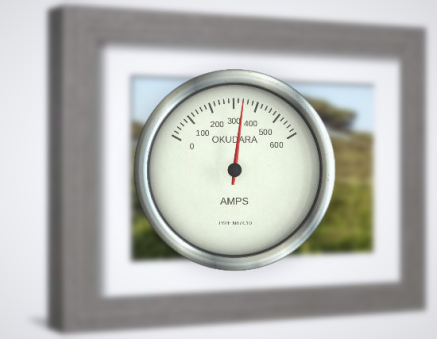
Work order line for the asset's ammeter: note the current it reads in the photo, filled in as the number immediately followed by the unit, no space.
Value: 340A
